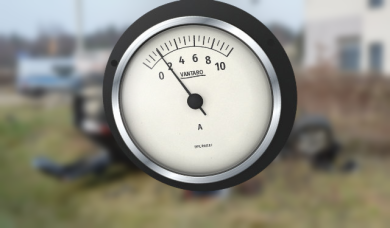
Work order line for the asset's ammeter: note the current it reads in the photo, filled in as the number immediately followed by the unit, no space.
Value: 2A
